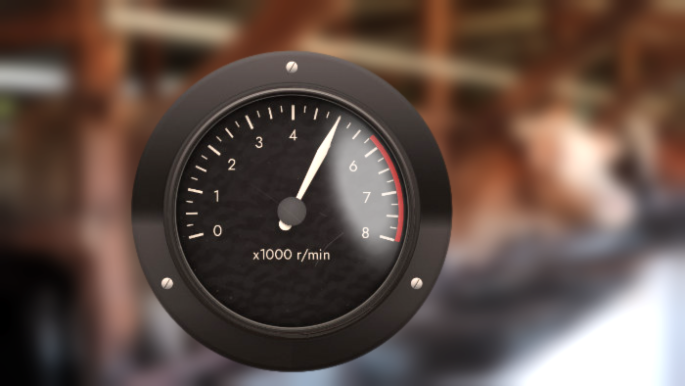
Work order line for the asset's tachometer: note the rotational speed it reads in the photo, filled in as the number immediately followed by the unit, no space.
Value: 5000rpm
